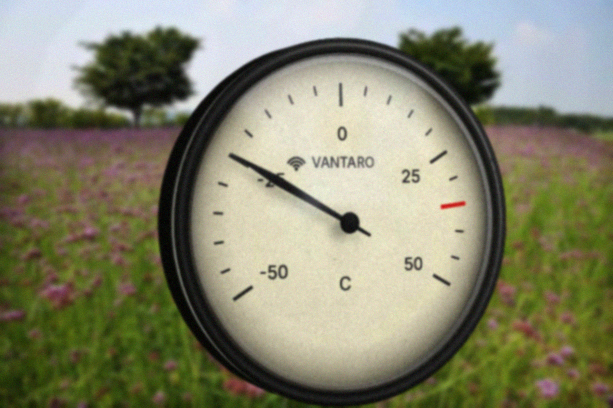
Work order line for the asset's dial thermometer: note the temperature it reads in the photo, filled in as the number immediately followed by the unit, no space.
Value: -25°C
